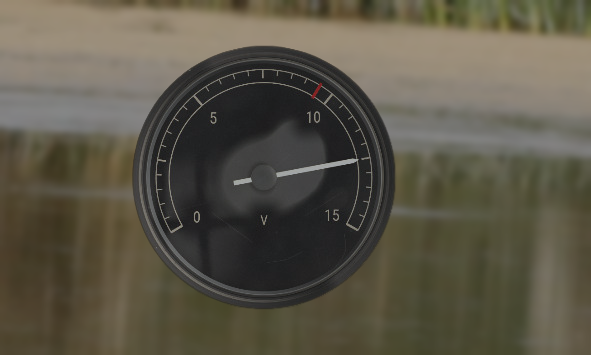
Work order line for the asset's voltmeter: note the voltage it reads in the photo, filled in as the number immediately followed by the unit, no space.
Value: 12.5V
